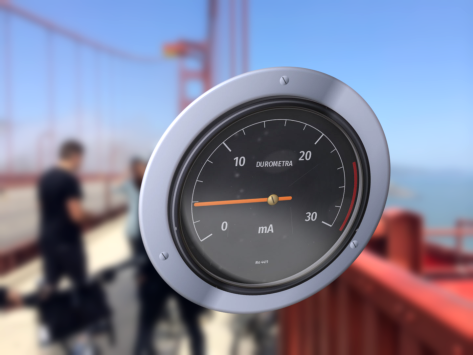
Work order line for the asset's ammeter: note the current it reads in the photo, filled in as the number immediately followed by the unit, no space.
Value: 4mA
